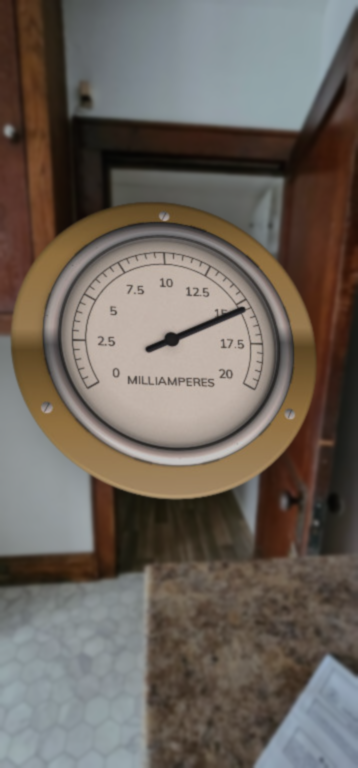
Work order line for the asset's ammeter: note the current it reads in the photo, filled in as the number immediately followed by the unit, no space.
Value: 15.5mA
